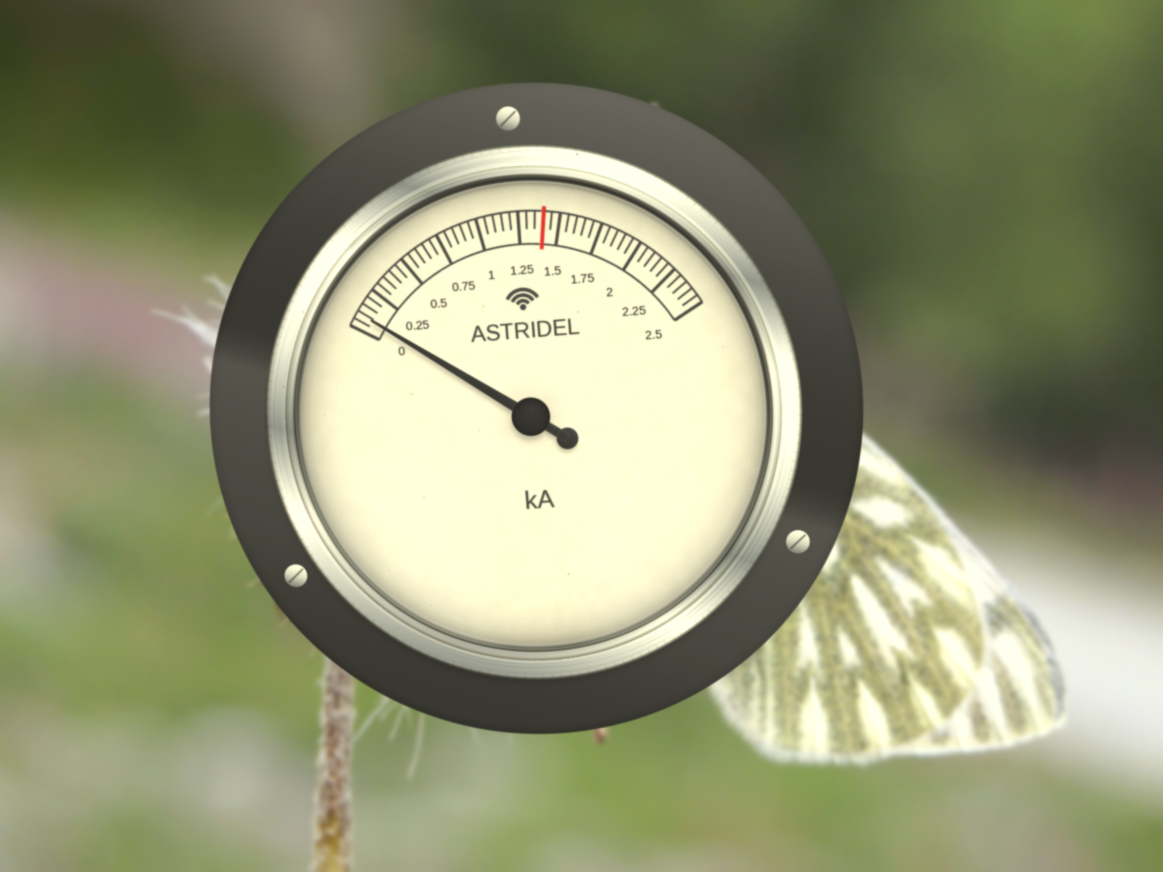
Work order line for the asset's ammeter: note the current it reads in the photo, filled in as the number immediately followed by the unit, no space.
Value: 0.1kA
